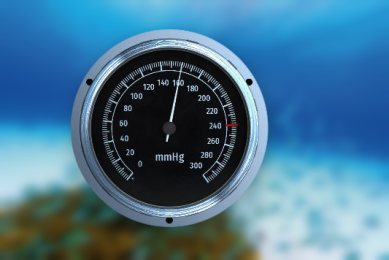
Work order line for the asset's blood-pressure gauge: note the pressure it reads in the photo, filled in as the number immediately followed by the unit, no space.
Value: 160mmHg
